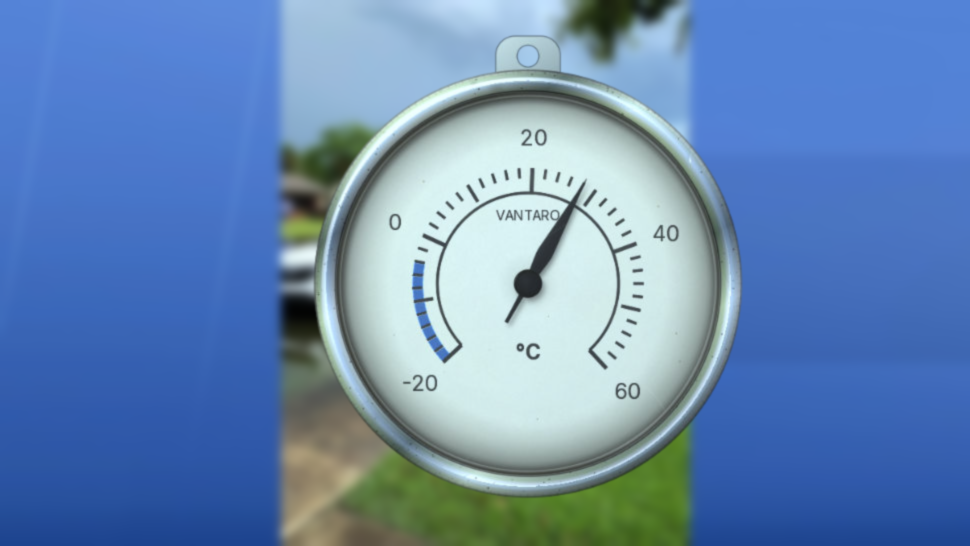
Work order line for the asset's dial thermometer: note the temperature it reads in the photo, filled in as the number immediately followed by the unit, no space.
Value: 28°C
